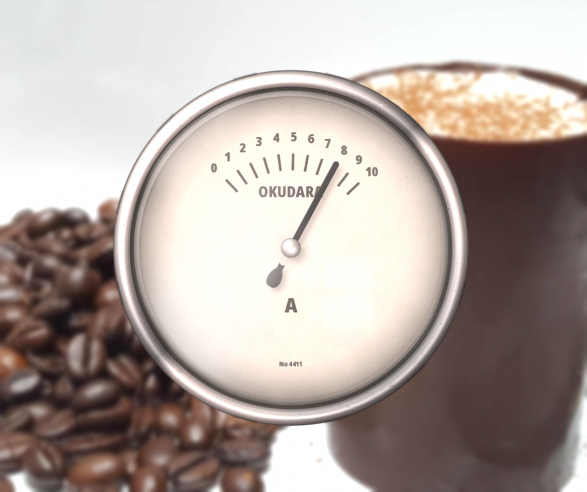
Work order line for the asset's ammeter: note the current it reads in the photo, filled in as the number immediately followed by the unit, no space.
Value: 8A
